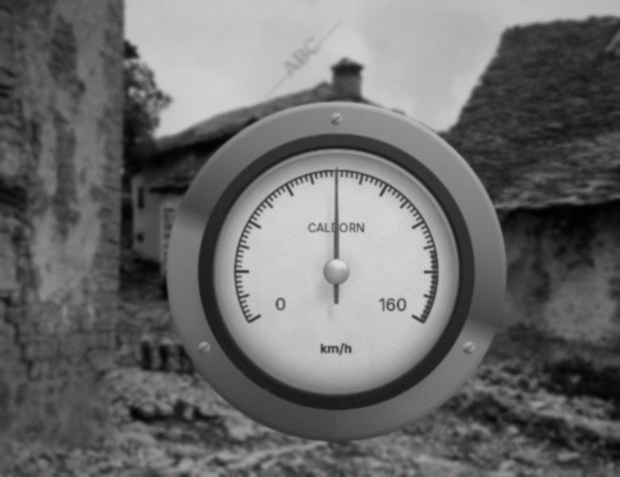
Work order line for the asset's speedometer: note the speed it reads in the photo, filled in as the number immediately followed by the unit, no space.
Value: 80km/h
